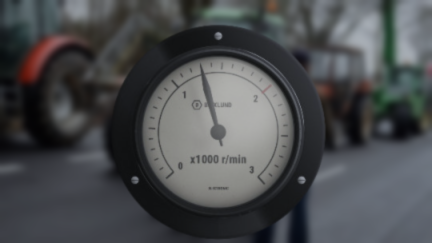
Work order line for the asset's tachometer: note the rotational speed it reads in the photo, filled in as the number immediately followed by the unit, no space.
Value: 1300rpm
